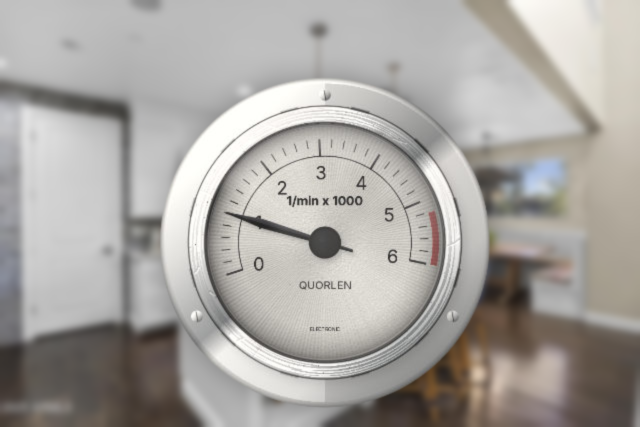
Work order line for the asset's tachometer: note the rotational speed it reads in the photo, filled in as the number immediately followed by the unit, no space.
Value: 1000rpm
